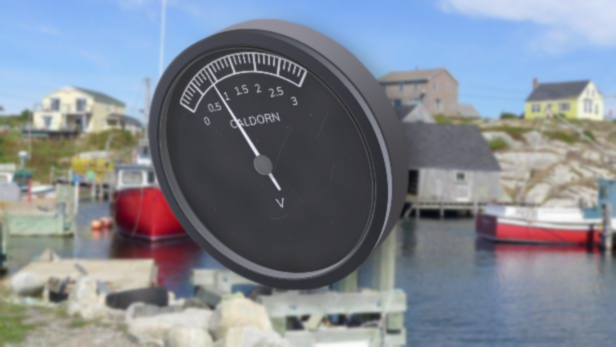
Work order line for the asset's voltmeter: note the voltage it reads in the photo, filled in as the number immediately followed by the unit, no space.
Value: 1V
